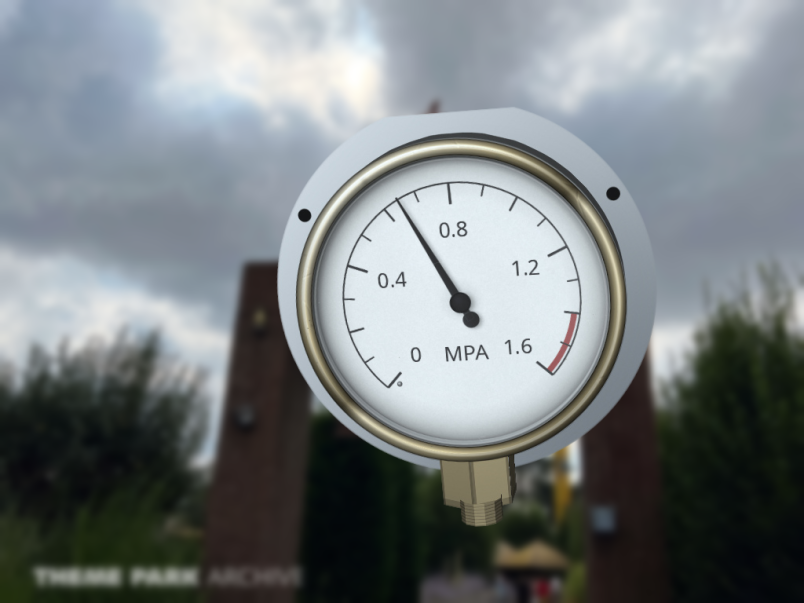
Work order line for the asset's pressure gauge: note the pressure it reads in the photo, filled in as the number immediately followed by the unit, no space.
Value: 0.65MPa
